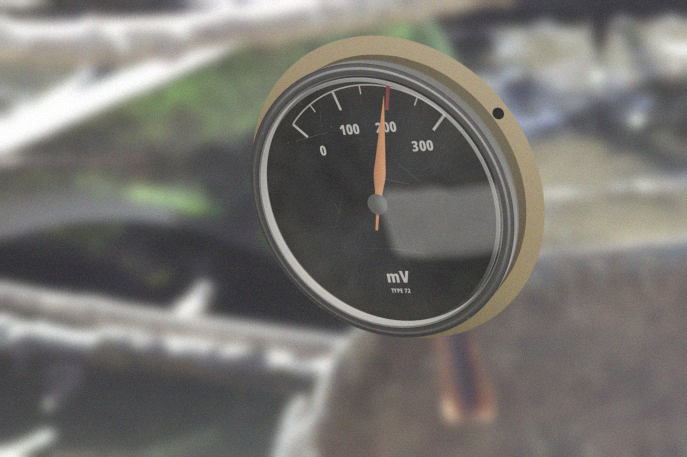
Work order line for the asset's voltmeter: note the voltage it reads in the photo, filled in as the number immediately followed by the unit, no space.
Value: 200mV
